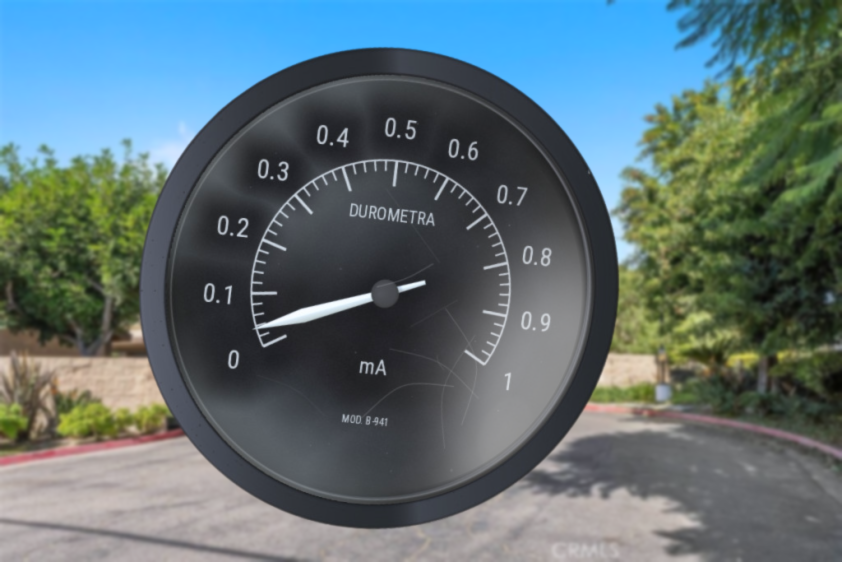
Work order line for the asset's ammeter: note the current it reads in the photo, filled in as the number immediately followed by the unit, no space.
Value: 0.04mA
